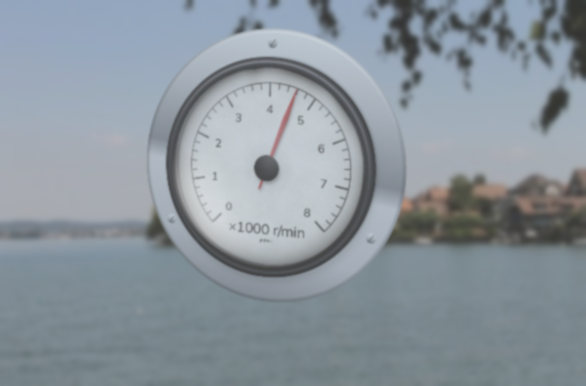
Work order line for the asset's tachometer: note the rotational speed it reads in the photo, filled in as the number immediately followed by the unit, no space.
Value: 4600rpm
